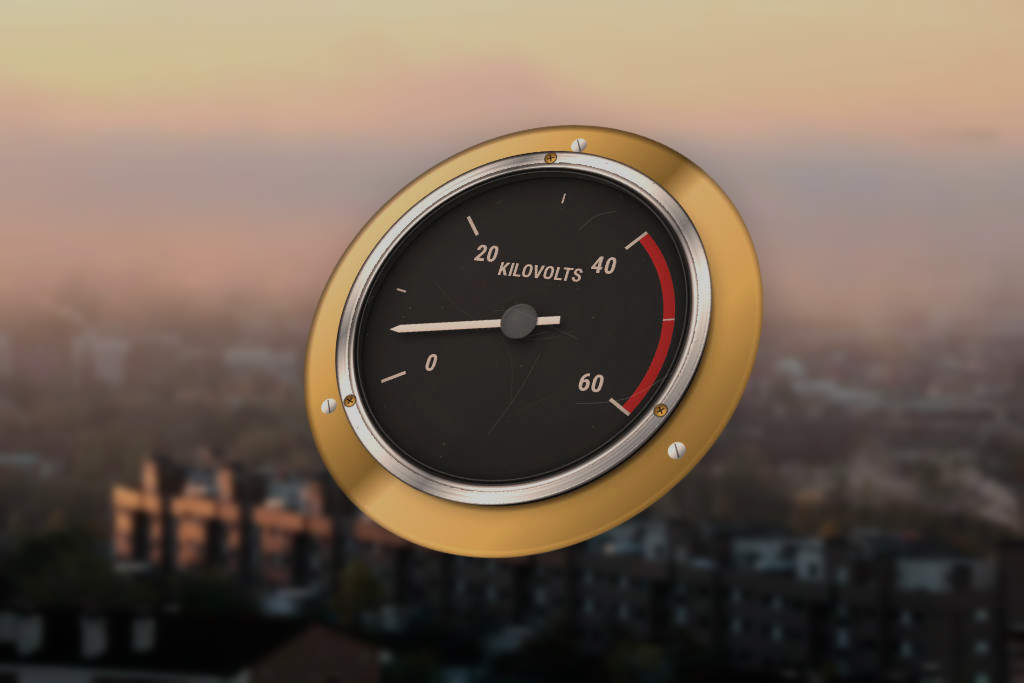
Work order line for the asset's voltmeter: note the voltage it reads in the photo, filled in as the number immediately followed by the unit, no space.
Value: 5kV
